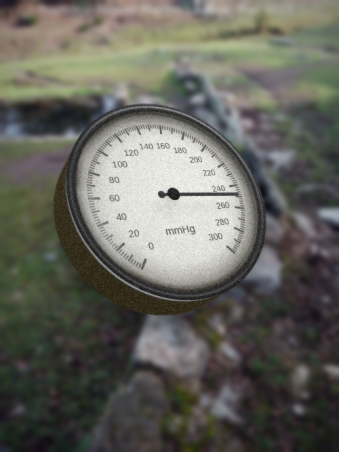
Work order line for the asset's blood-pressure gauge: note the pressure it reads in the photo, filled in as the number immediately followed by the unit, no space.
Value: 250mmHg
